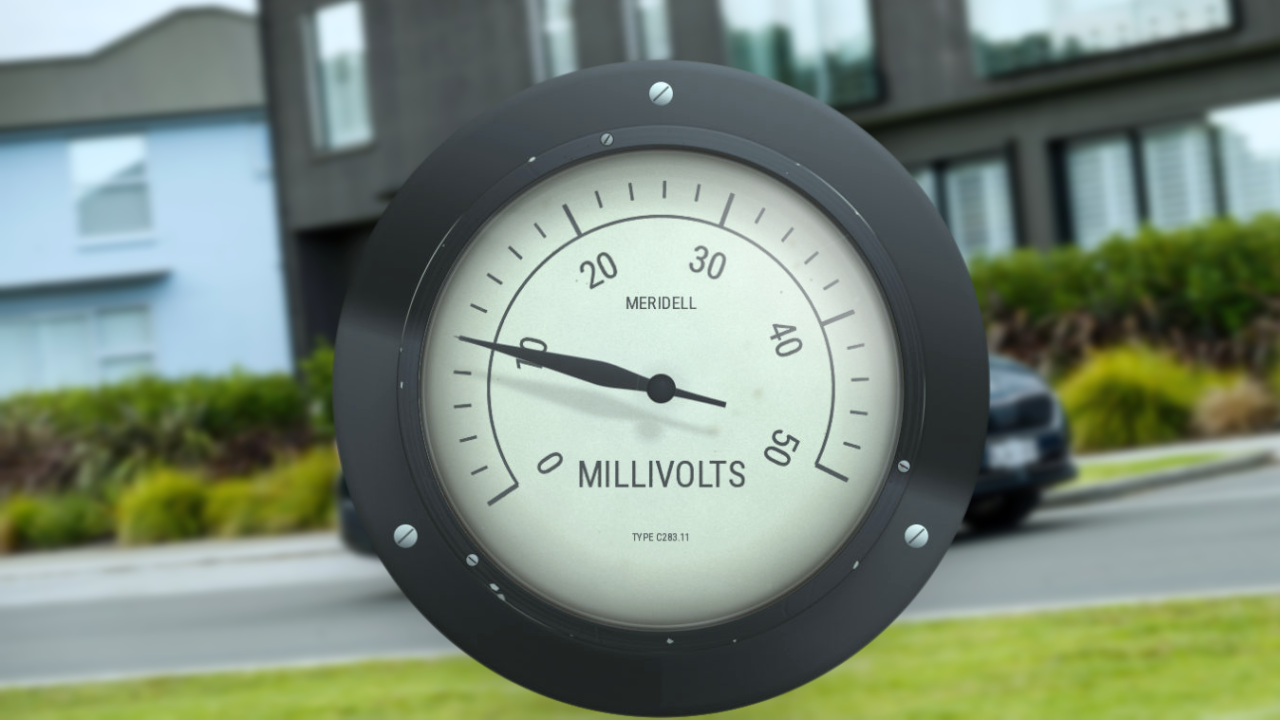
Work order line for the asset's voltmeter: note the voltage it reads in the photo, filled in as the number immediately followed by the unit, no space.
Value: 10mV
